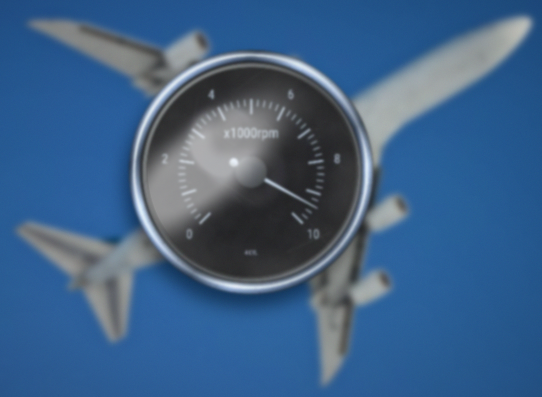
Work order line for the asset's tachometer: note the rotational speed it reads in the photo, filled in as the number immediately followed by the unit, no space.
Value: 9400rpm
